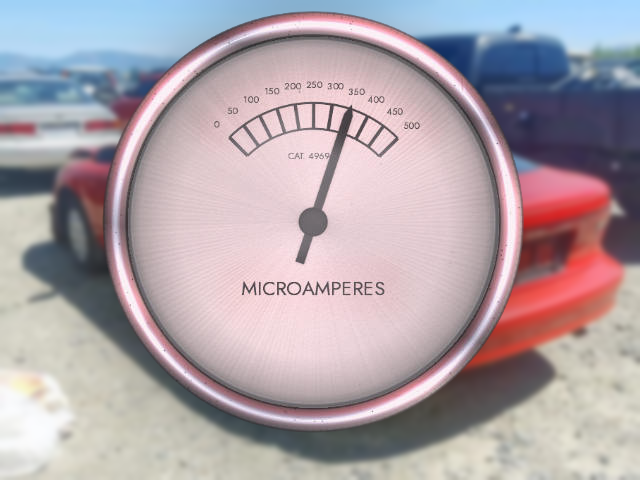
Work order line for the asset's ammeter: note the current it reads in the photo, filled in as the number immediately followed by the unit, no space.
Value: 350µA
